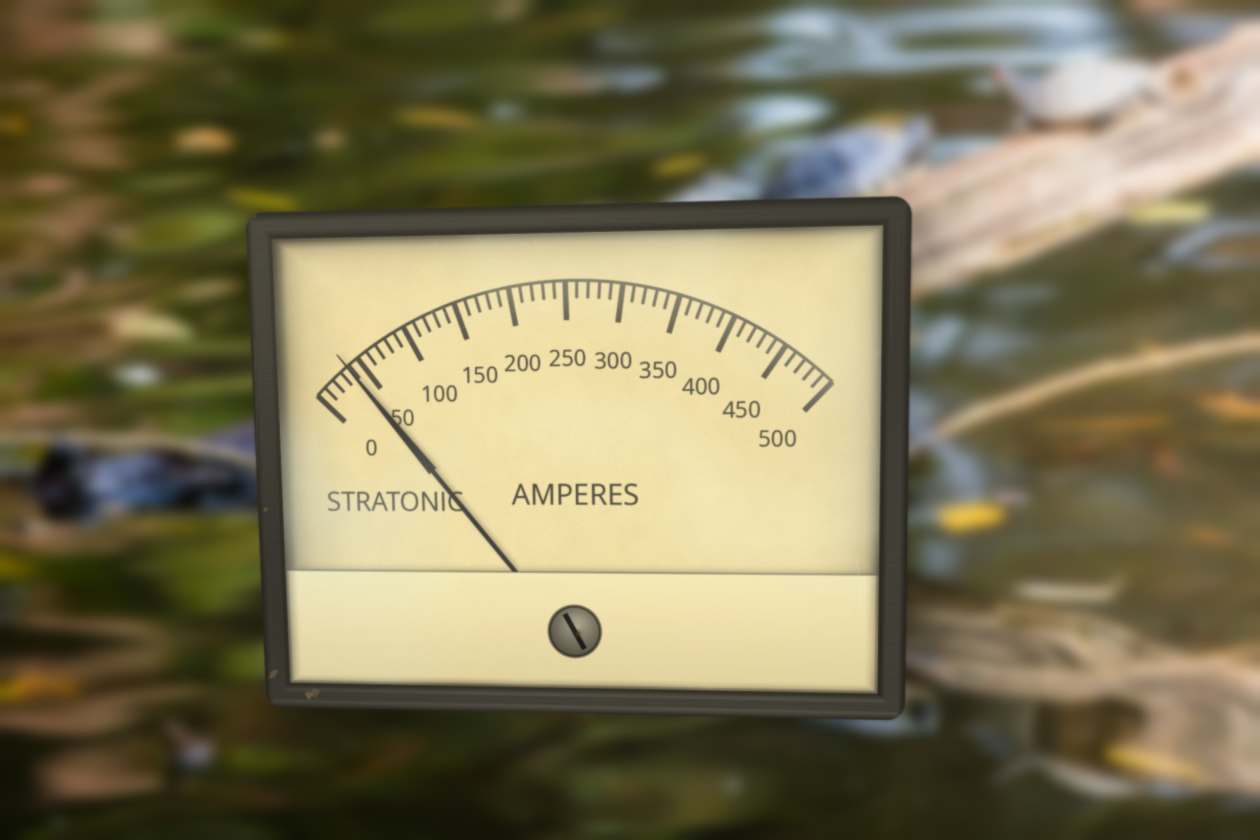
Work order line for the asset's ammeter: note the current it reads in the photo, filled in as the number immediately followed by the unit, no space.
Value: 40A
